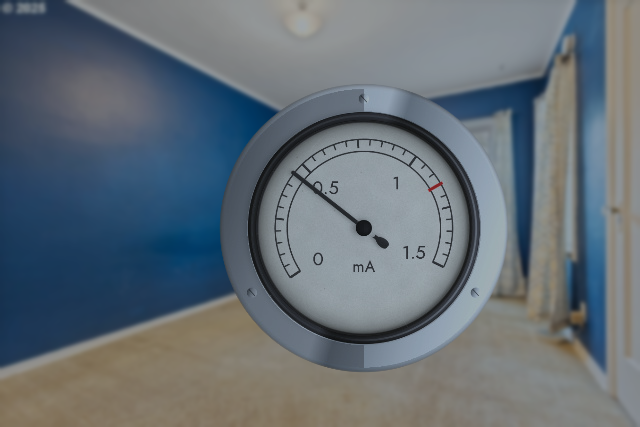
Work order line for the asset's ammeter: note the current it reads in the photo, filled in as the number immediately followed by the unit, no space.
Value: 0.45mA
